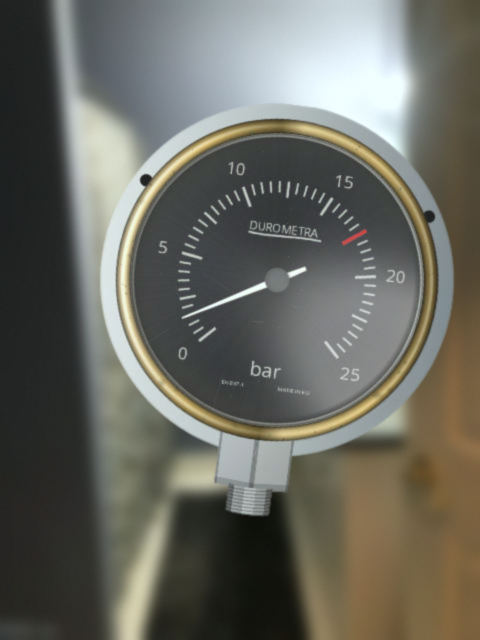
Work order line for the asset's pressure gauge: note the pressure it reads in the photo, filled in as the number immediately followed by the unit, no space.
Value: 1.5bar
